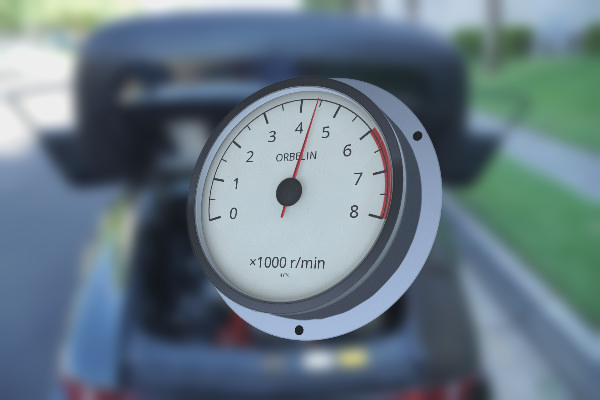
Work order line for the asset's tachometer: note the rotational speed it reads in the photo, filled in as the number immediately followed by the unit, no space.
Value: 4500rpm
